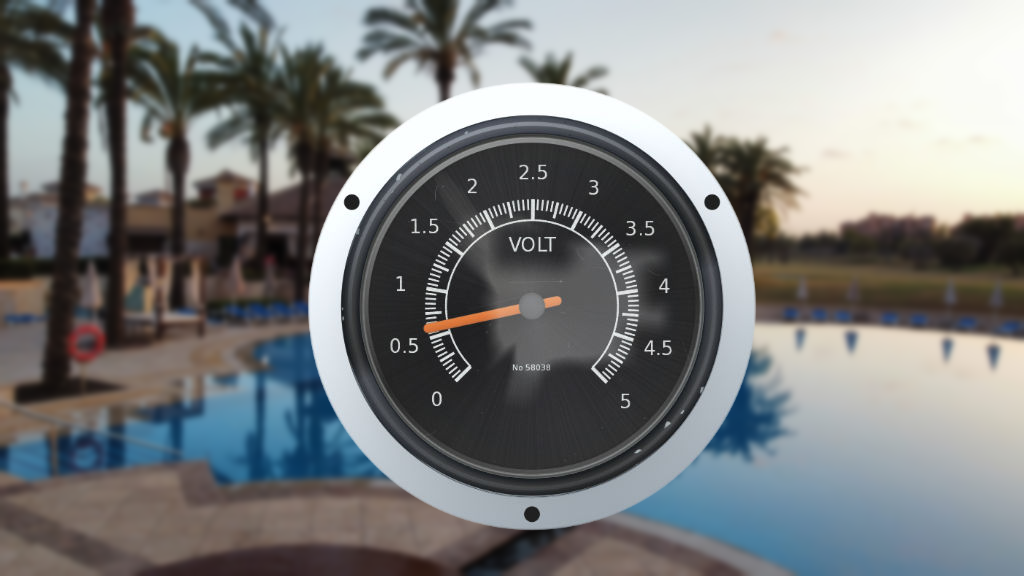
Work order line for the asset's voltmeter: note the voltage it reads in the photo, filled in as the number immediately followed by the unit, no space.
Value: 0.6V
